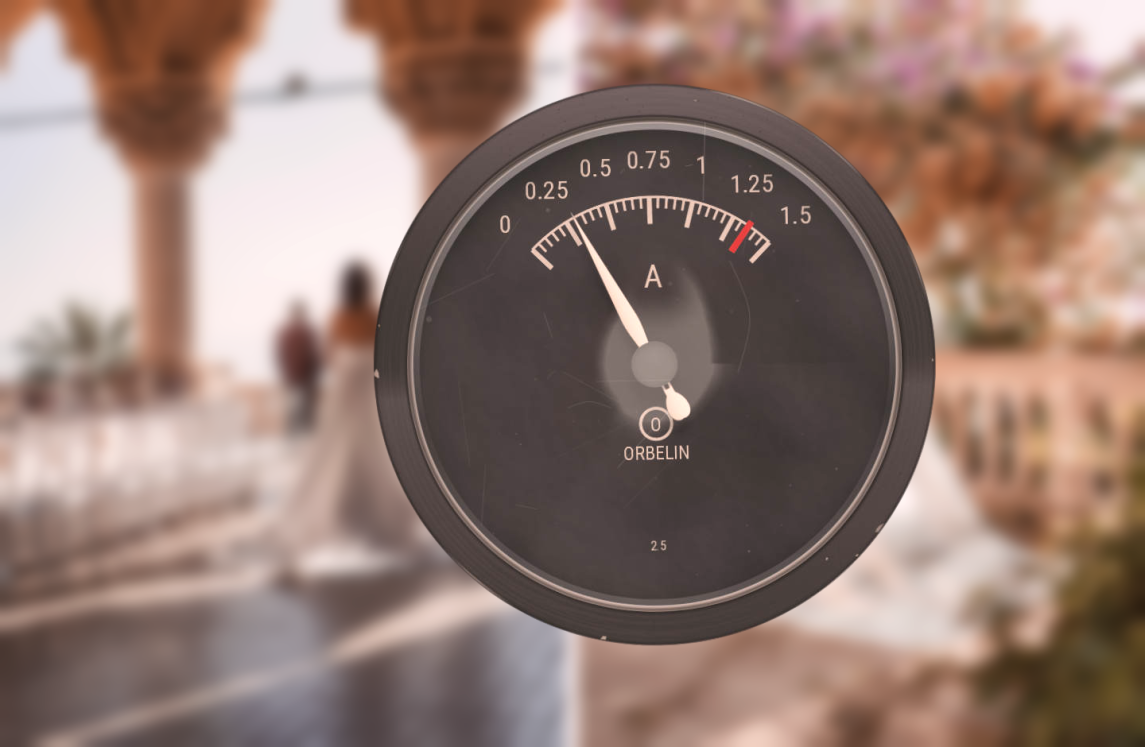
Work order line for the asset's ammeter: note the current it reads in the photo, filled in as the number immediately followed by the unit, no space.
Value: 0.3A
